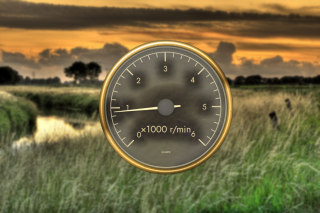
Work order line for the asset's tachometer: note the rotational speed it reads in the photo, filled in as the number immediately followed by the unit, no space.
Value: 900rpm
